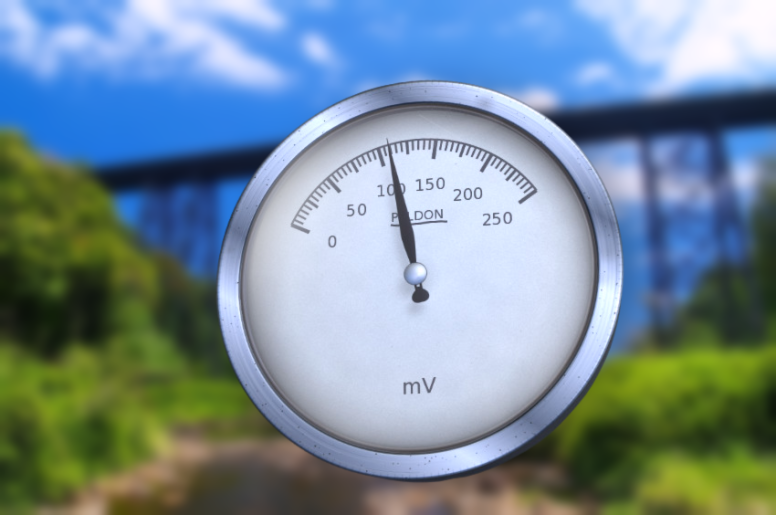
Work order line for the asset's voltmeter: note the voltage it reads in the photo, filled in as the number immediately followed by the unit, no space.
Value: 110mV
